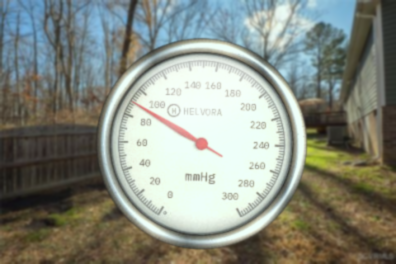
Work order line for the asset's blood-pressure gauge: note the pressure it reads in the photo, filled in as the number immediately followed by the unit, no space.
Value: 90mmHg
